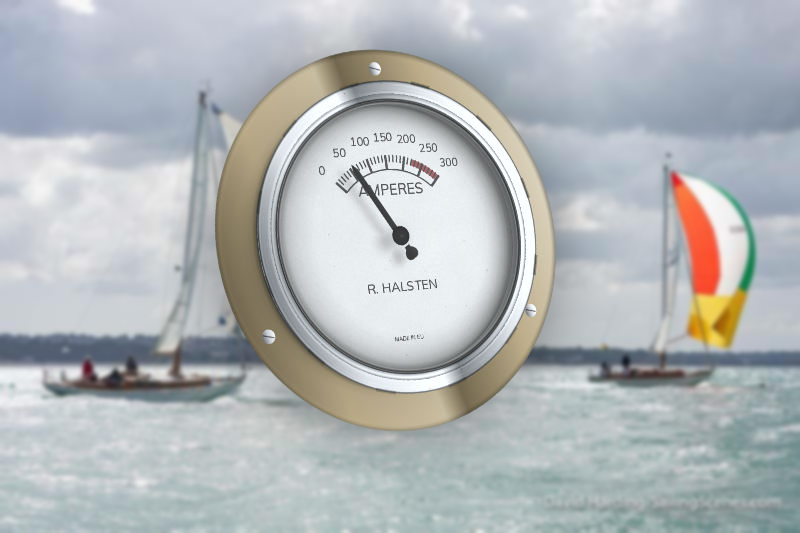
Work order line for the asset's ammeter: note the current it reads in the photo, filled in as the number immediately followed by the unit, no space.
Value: 50A
